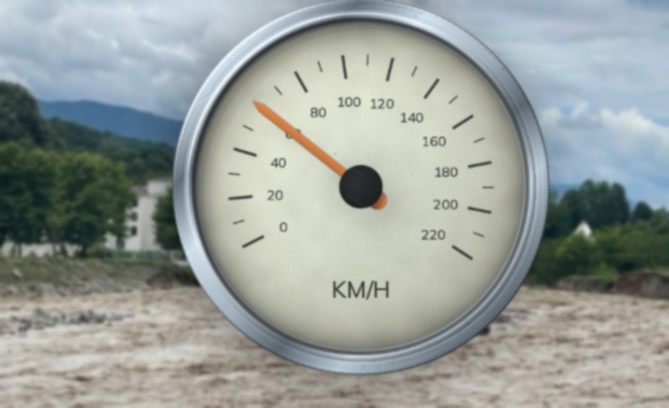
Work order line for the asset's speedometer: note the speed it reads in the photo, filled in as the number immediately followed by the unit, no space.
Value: 60km/h
